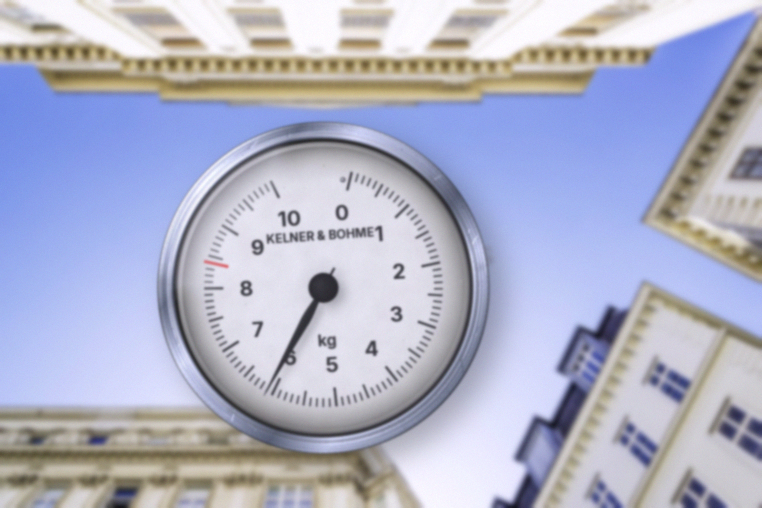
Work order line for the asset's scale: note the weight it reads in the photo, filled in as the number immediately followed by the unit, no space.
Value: 6.1kg
